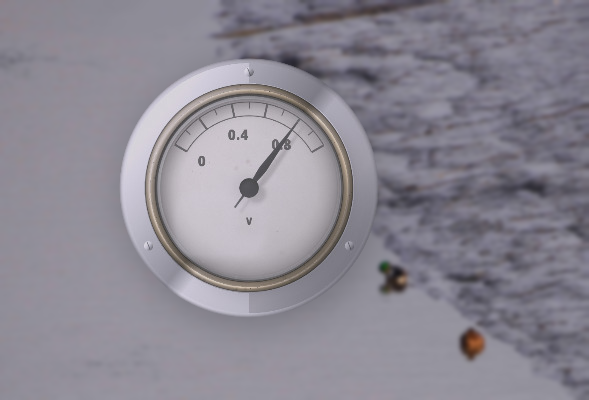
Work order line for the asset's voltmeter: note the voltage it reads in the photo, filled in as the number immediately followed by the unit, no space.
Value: 0.8V
